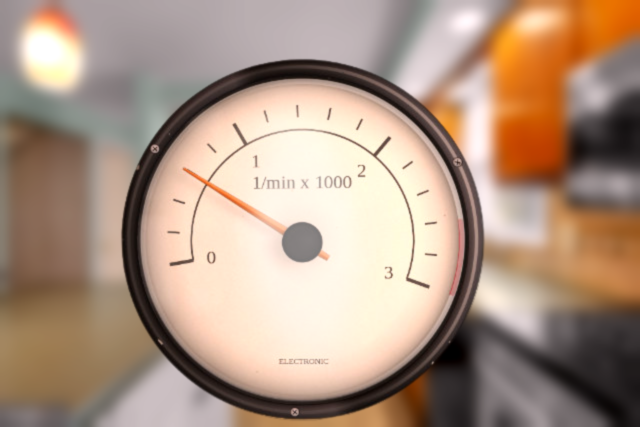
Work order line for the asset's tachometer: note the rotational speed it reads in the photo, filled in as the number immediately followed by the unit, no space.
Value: 600rpm
